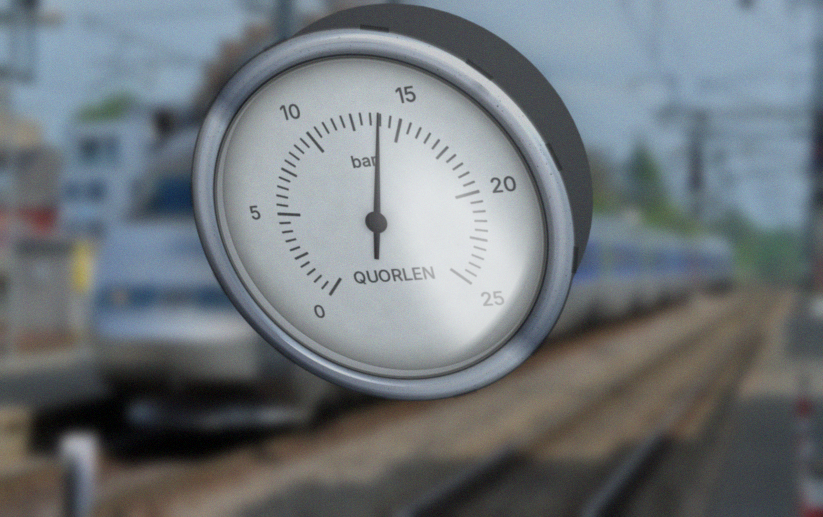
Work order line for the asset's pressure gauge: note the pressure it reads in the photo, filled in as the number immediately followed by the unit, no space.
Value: 14bar
